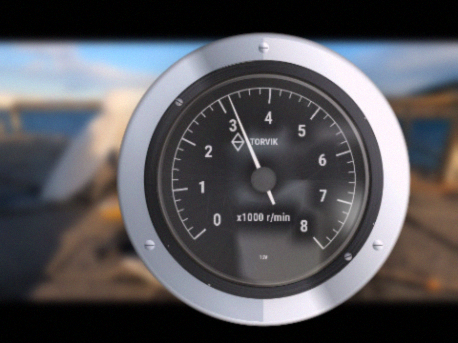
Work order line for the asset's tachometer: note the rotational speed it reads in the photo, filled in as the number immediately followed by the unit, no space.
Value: 3200rpm
